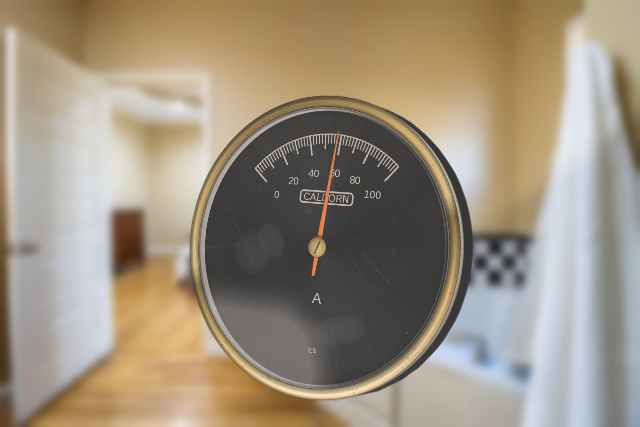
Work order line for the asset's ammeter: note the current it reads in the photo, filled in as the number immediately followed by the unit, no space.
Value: 60A
